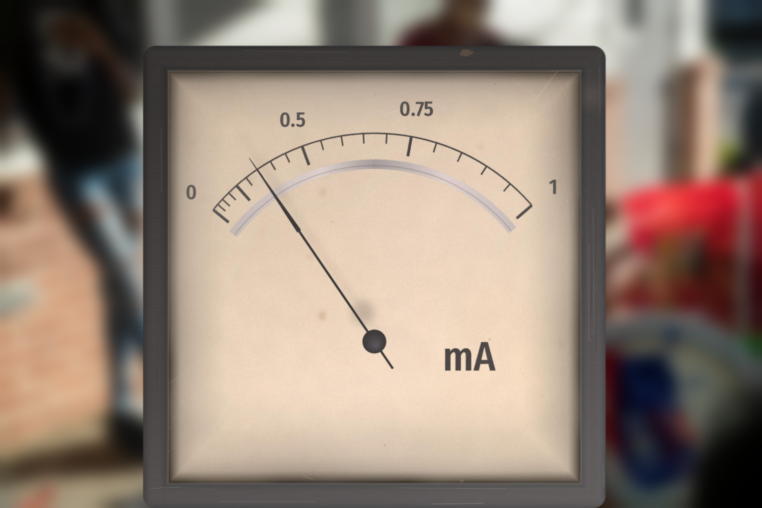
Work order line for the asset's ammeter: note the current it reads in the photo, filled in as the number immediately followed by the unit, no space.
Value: 0.35mA
